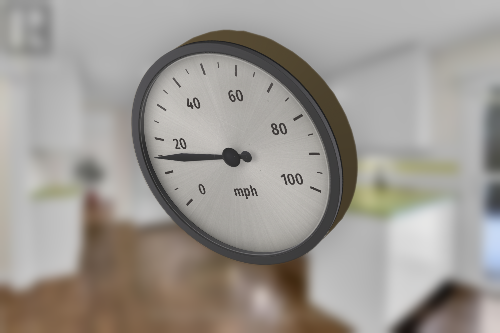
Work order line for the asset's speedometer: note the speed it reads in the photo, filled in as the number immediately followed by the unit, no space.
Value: 15mph
